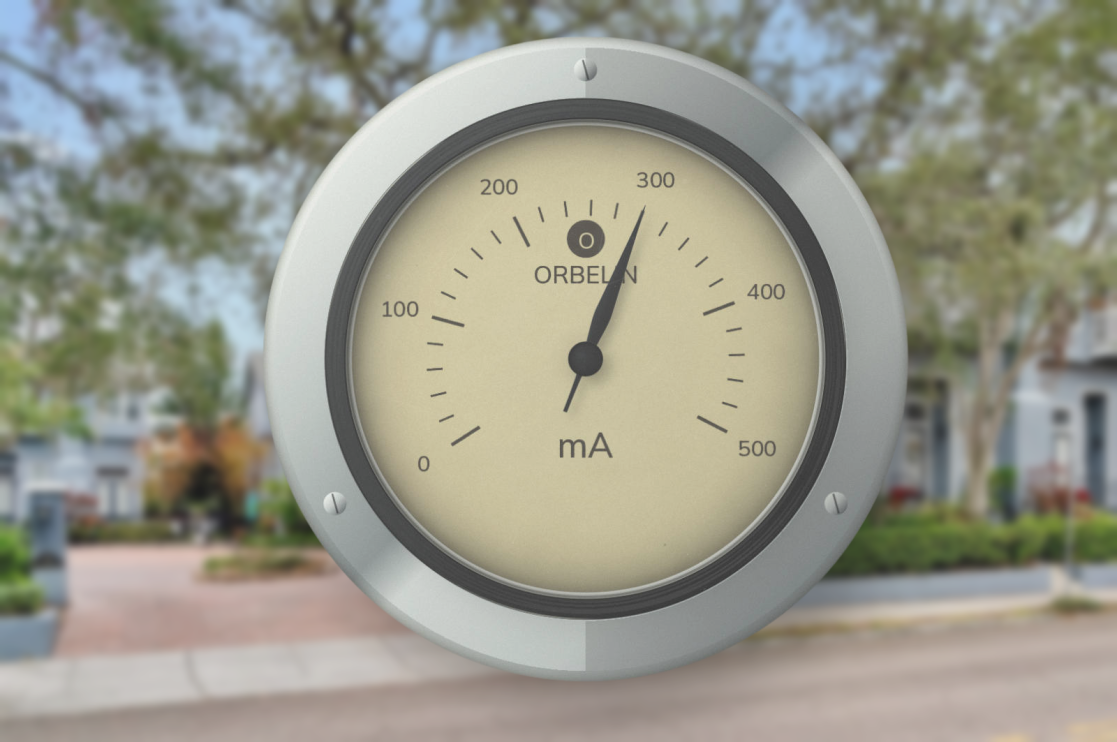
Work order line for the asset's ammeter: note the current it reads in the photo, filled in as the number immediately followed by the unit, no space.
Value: 300mA
